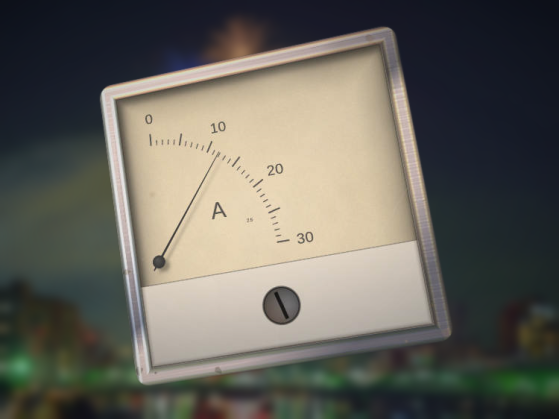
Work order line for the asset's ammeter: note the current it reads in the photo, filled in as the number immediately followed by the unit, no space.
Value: 12A
